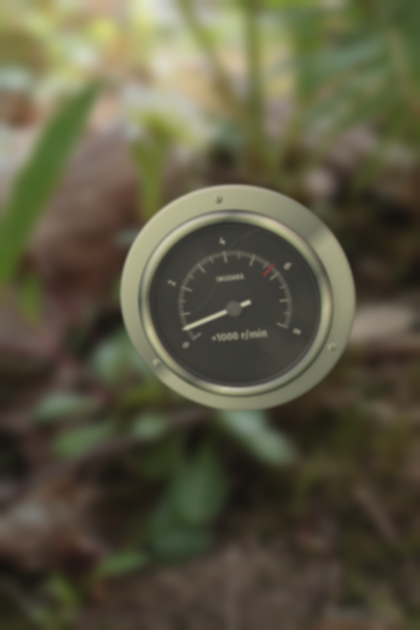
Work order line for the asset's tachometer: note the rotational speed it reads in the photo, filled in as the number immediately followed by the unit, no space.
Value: 500rpm
